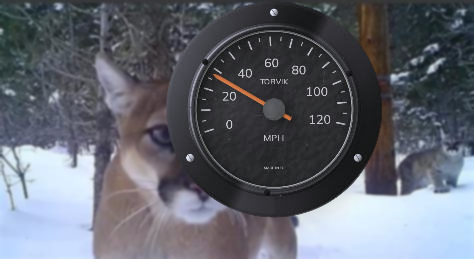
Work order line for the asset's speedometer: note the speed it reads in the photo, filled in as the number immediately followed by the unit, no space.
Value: 27.5mph
